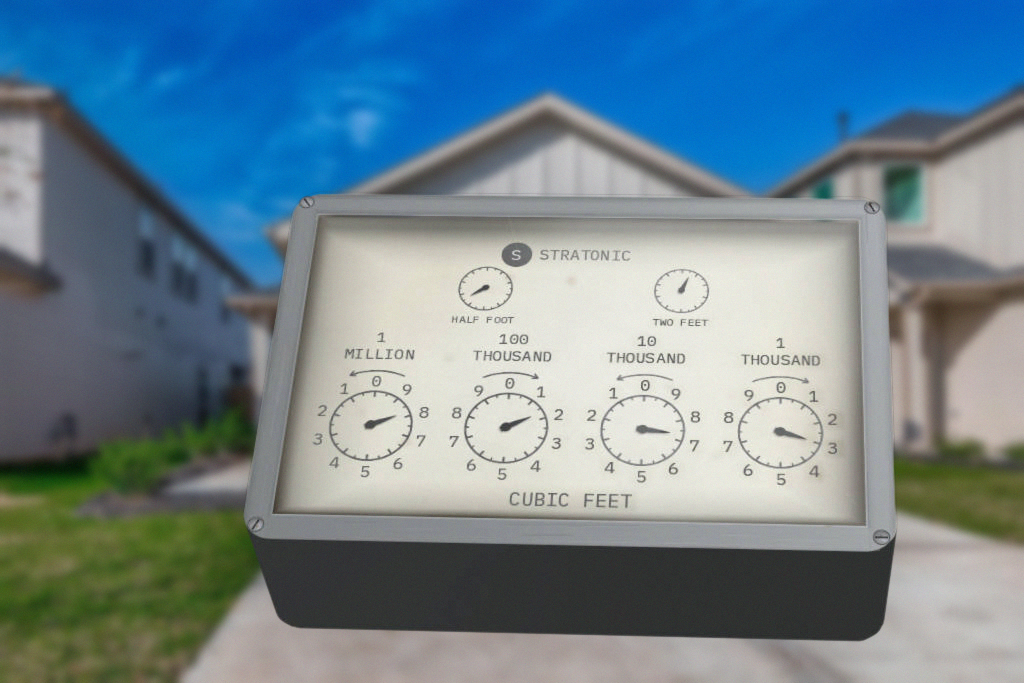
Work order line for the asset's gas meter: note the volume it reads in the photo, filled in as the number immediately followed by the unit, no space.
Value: 817300ft³
